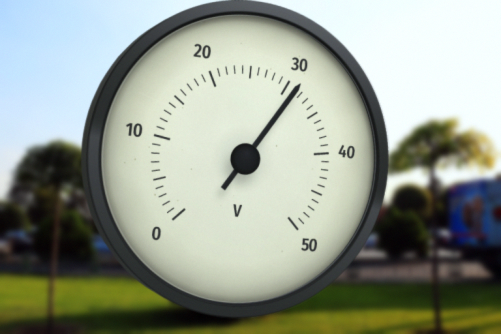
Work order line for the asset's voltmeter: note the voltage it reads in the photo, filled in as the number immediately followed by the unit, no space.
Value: 31V
